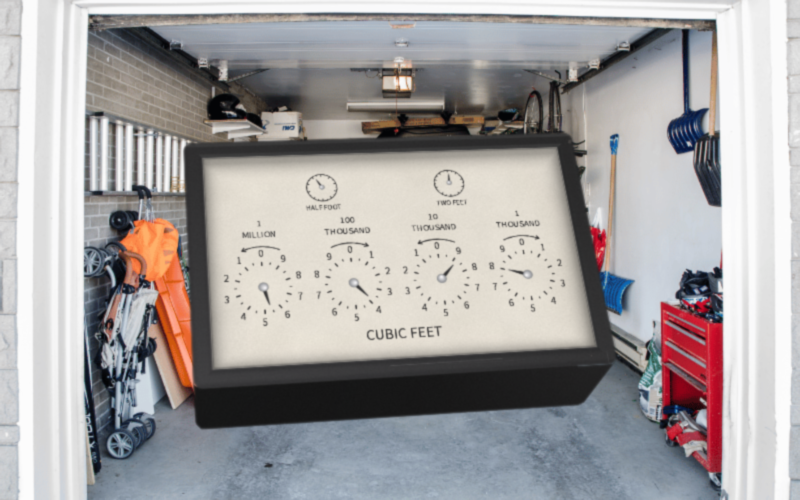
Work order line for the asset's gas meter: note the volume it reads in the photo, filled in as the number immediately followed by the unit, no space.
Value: 538800ft³
